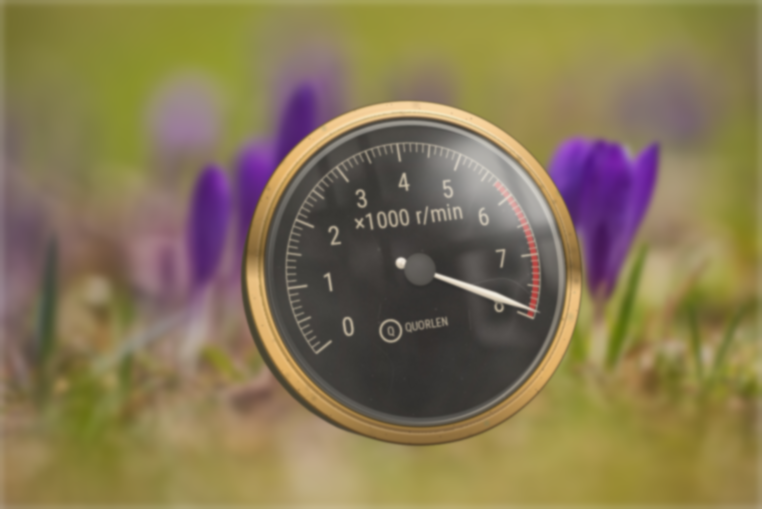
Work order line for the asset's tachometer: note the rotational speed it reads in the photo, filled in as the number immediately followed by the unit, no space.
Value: 7900rpm
